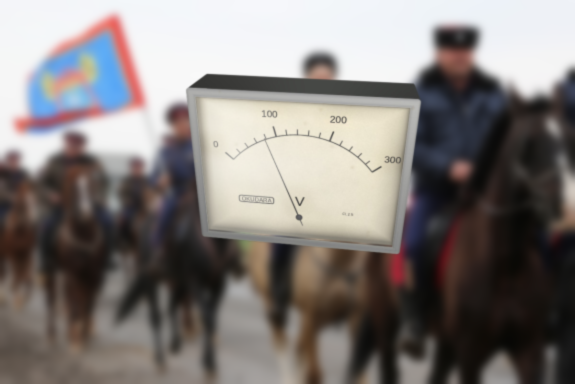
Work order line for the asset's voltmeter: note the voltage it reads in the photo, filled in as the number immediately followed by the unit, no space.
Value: 80V
